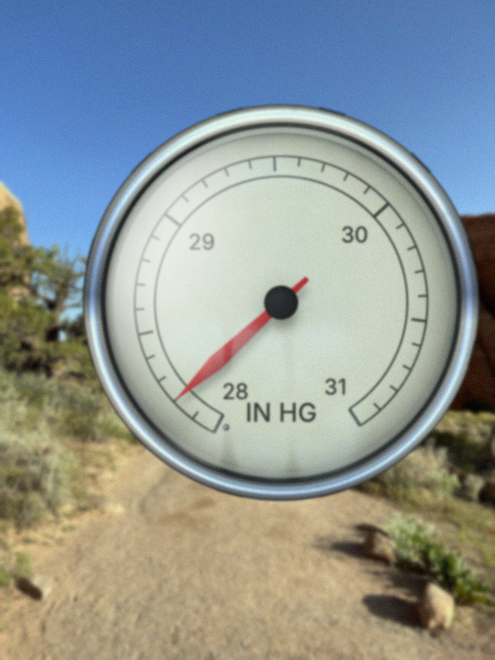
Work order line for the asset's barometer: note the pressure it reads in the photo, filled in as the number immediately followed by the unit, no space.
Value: 28.2inHg
